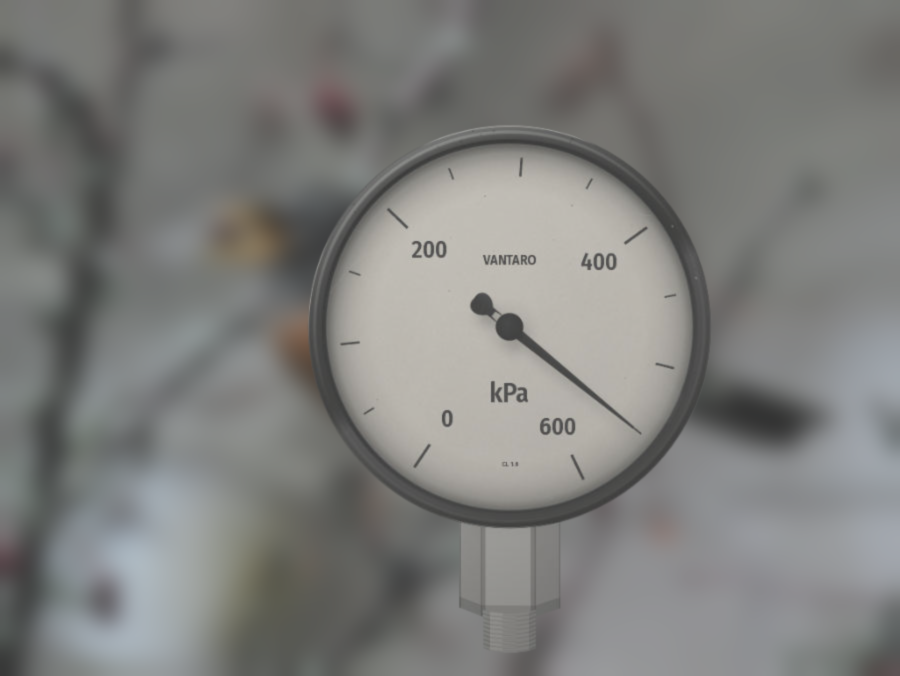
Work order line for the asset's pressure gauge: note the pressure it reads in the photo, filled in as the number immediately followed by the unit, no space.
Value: 550kPa
